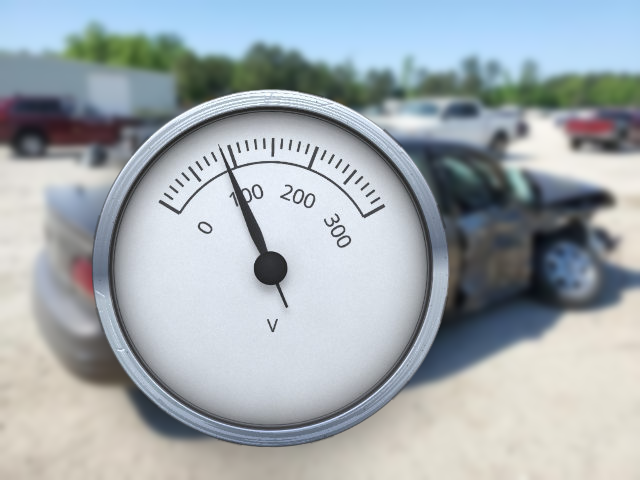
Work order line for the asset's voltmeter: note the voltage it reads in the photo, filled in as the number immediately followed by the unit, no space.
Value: 90V
